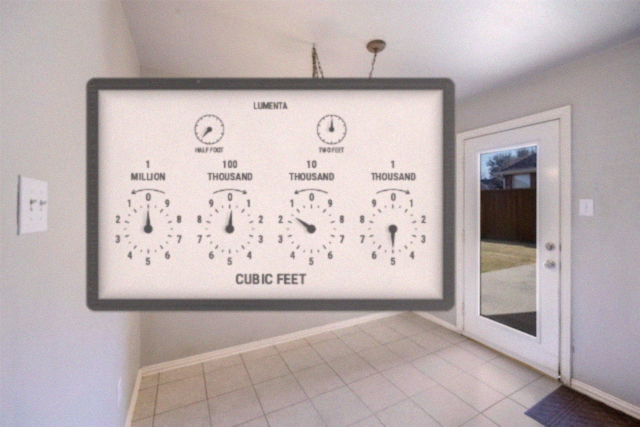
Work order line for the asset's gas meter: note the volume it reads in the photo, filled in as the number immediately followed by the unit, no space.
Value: 1500ft³
